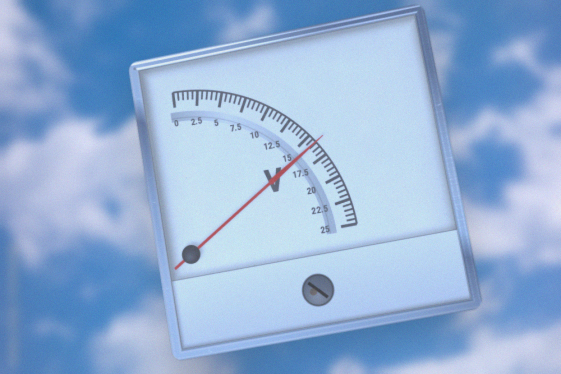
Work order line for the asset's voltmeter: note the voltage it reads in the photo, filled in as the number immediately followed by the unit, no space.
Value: 16V
